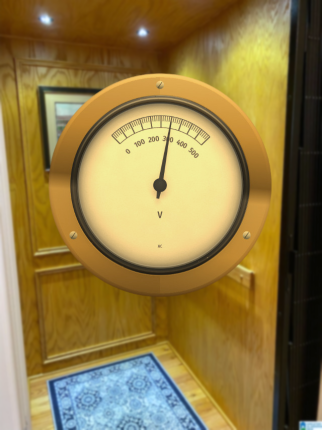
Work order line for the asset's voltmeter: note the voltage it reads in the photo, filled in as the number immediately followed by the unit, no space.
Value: 300V
